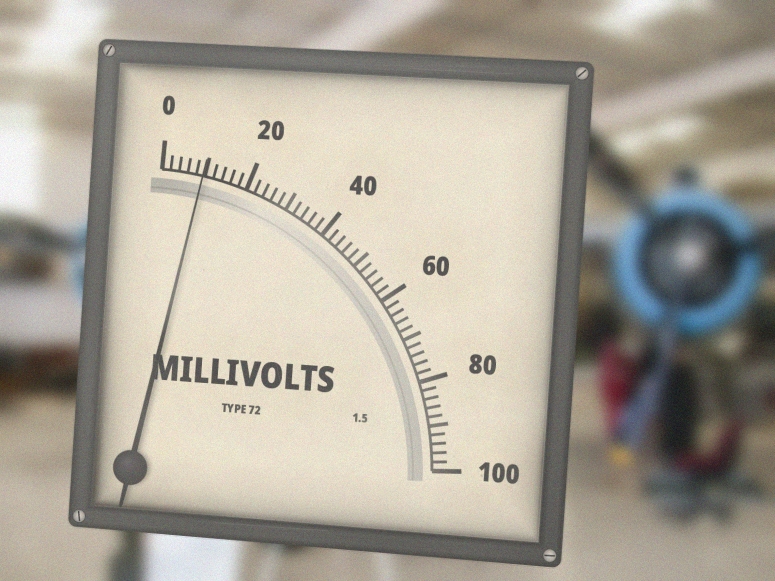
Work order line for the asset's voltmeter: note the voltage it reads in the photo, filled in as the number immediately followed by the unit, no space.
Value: 10mV
